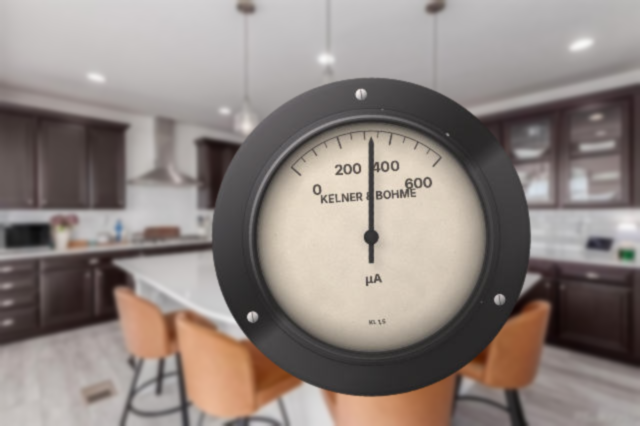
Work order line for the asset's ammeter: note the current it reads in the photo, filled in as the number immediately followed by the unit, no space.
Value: 325µA
